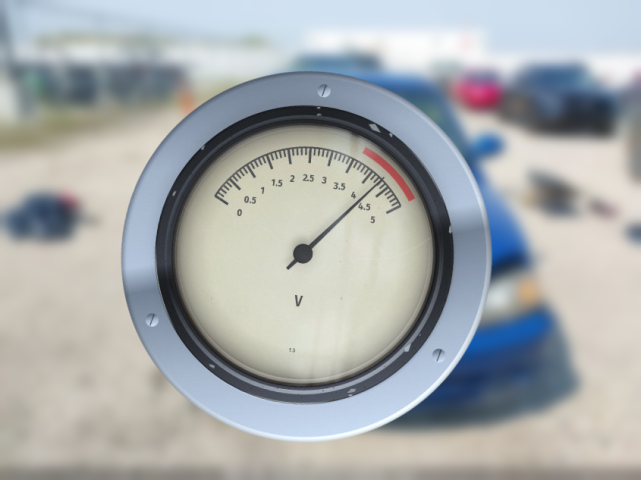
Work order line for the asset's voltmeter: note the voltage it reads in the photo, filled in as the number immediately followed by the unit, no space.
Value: 4.3V
